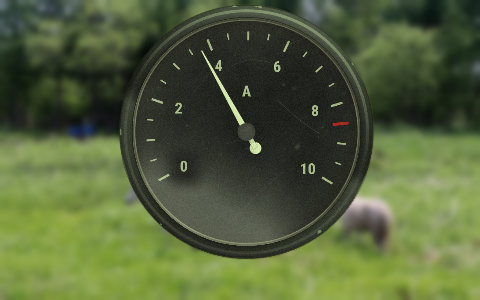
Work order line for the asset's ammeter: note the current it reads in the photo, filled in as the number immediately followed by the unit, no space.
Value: 3.75A
